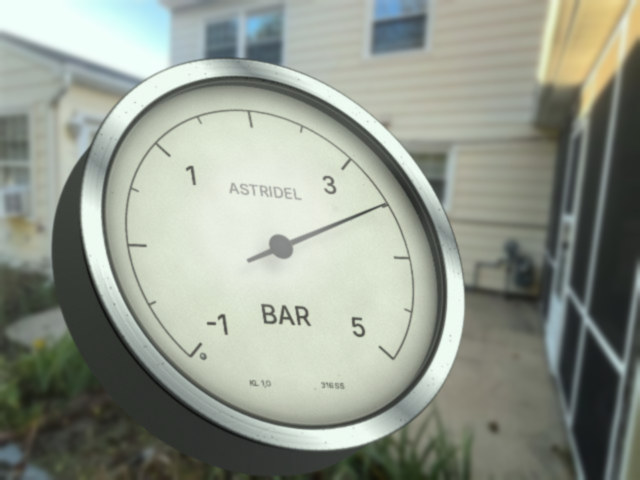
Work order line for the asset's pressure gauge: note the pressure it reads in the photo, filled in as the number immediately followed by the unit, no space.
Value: 3.5bar
